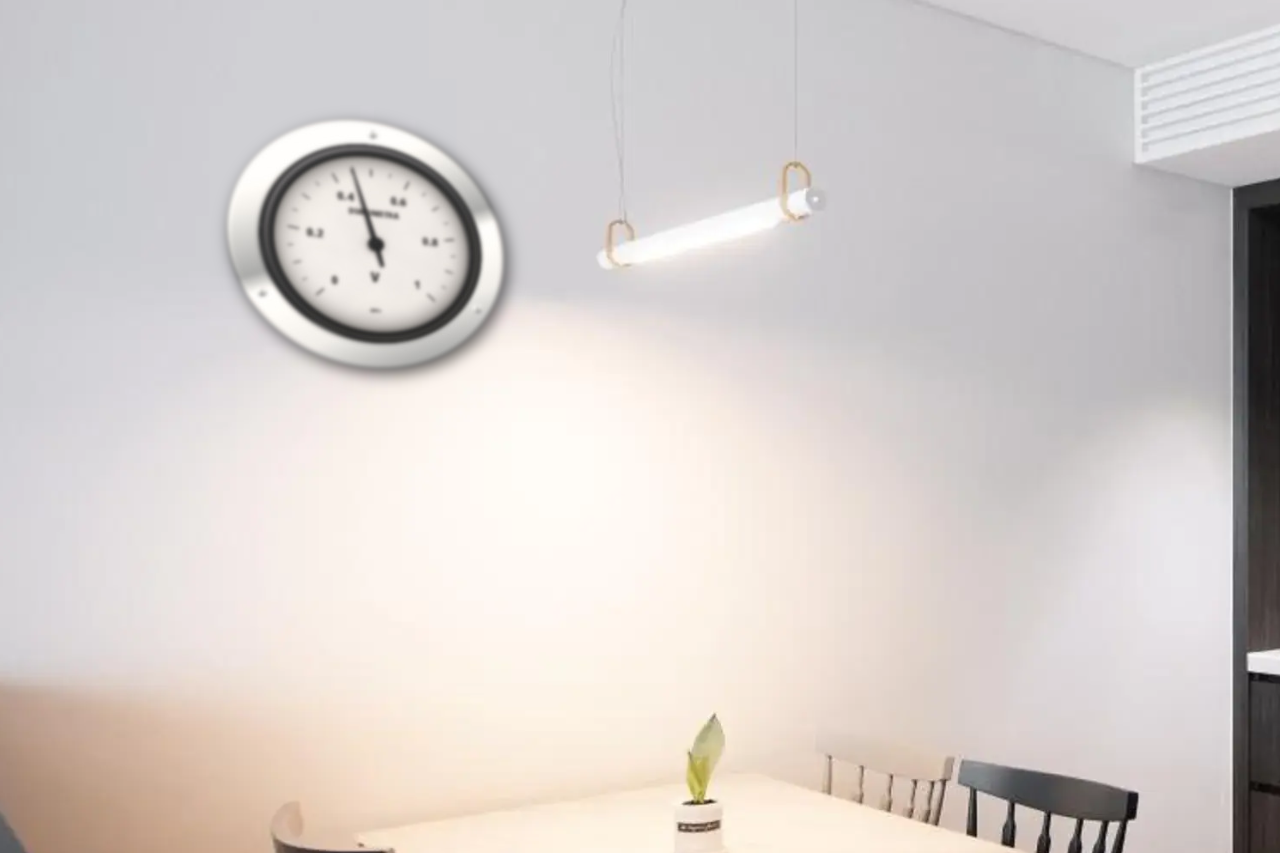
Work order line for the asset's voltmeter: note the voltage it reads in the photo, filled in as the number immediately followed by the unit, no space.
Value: 0.45V
